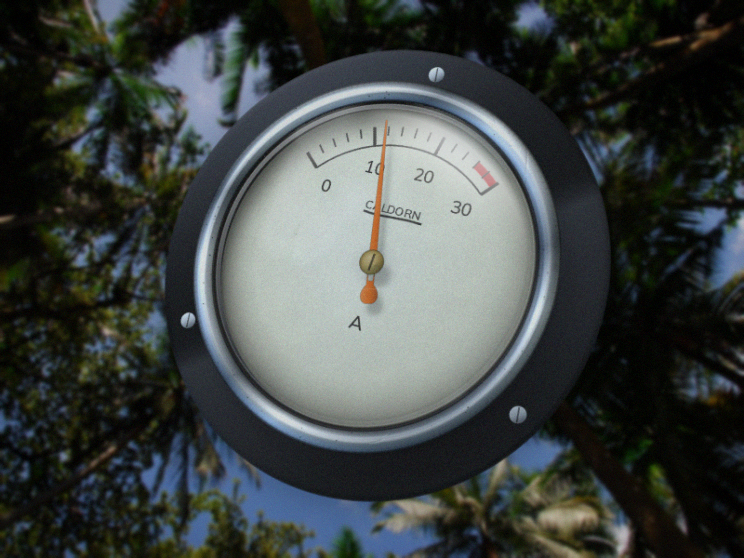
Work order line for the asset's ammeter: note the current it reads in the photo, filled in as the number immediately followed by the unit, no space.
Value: 12A
